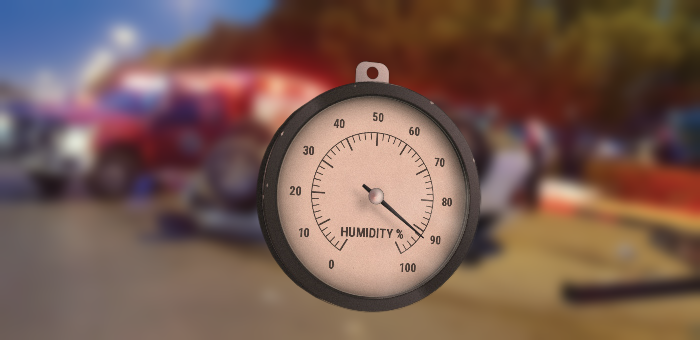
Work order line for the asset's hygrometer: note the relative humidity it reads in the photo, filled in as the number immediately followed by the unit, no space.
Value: 92%
